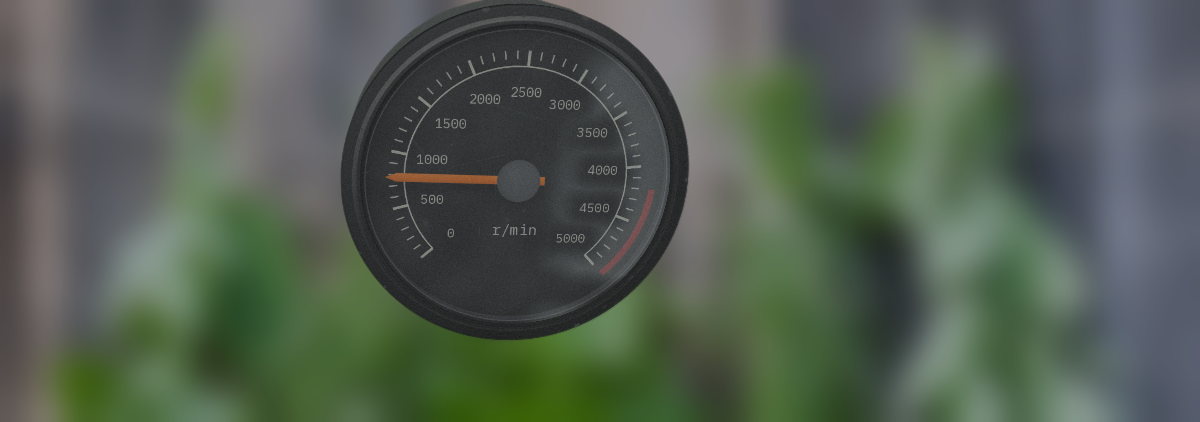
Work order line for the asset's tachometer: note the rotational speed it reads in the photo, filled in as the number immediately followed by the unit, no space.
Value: 800rpm
